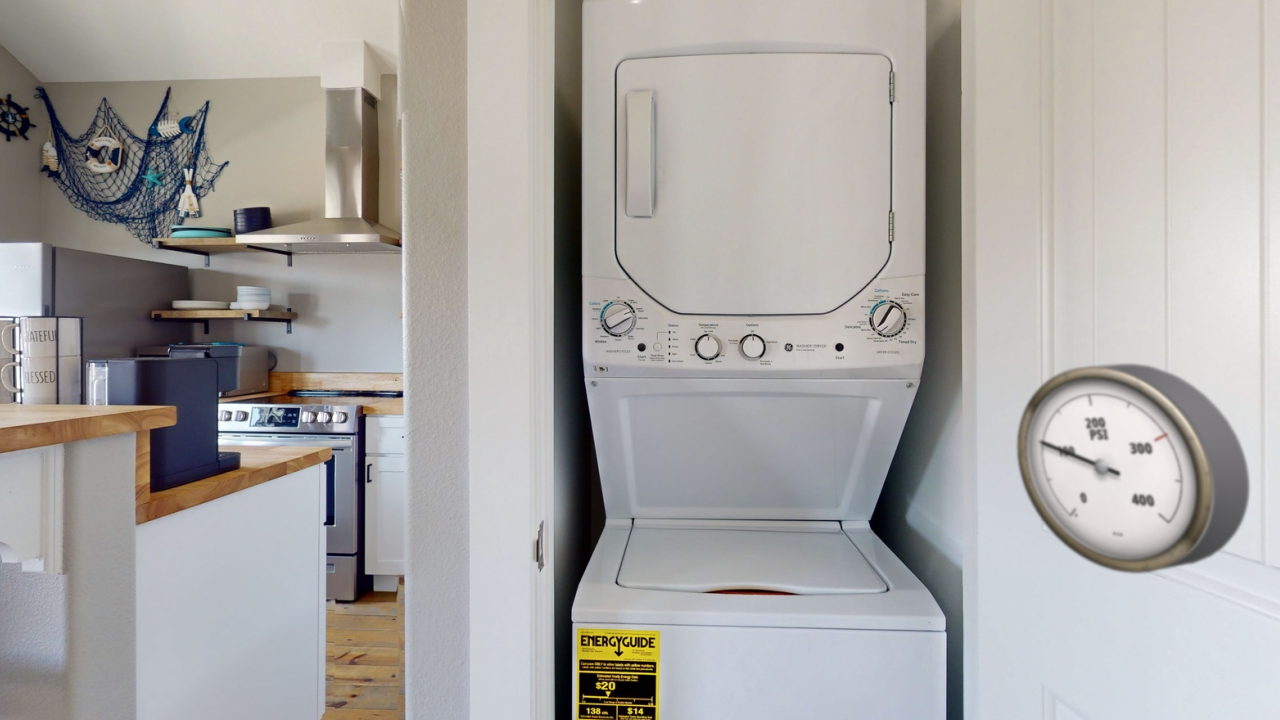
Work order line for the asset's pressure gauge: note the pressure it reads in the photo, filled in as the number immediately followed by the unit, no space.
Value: 100psi
